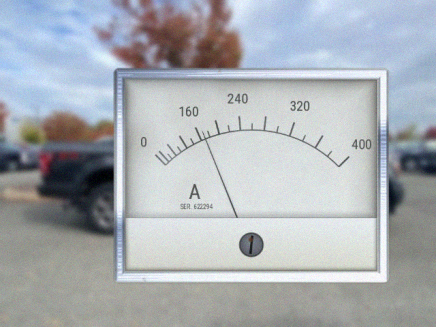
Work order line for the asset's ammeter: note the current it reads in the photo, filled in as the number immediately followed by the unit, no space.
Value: 170A
